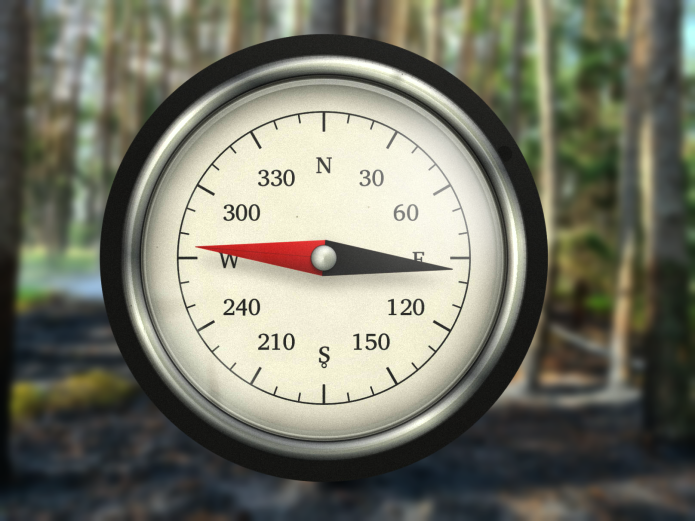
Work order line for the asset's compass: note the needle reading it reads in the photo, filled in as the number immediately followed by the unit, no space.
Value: 275°
